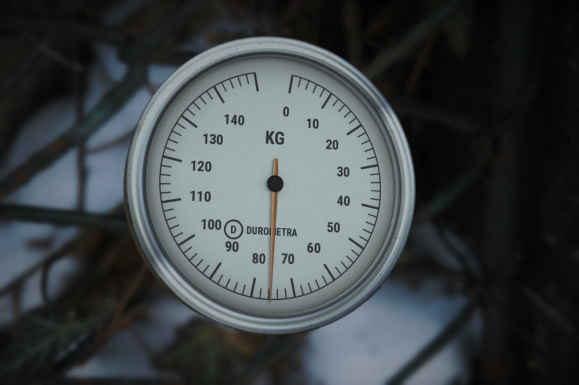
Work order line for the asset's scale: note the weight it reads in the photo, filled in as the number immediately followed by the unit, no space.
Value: 76kg
